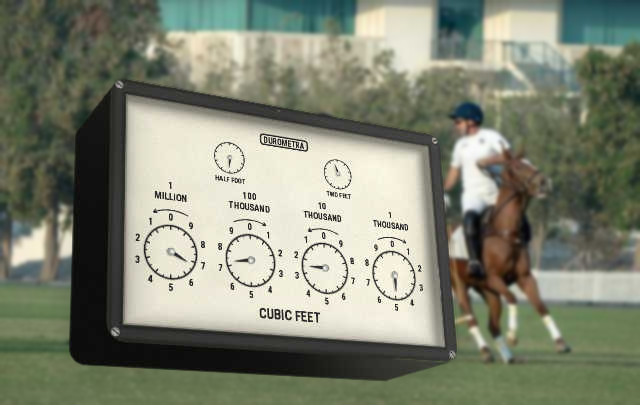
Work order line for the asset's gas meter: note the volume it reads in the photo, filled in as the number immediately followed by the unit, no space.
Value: 672500ft³
